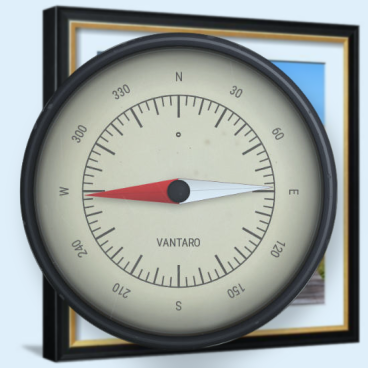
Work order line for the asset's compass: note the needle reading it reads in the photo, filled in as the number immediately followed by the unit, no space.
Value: 267.5°
